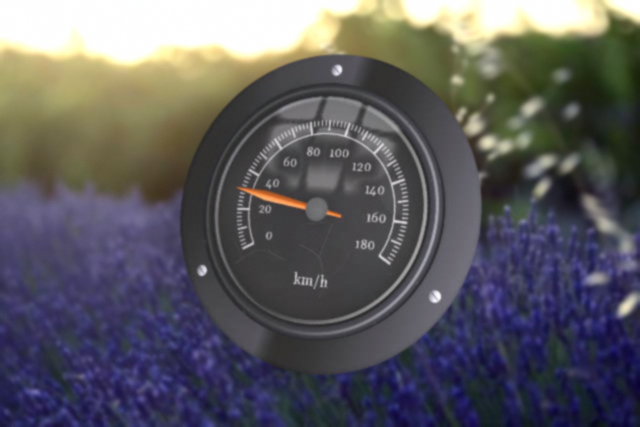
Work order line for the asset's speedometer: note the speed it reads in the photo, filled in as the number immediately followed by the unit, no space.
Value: 30km/h
